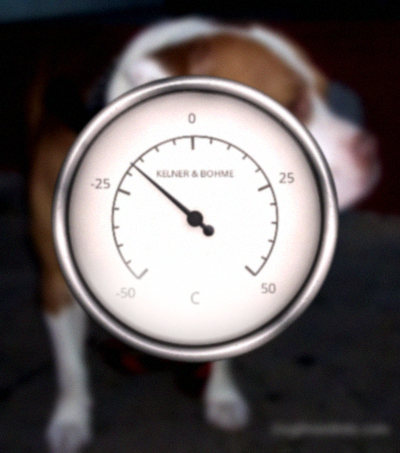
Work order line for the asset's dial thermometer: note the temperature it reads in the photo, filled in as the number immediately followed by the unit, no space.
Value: -17.5°C
